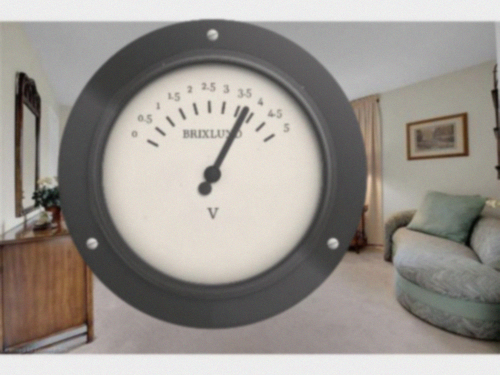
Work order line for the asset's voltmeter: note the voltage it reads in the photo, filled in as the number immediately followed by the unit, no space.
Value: 3.75V
